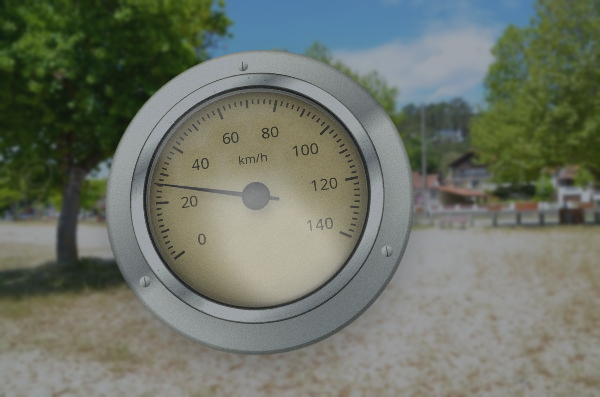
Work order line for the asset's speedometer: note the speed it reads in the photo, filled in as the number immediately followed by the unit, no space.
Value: 26km/h
